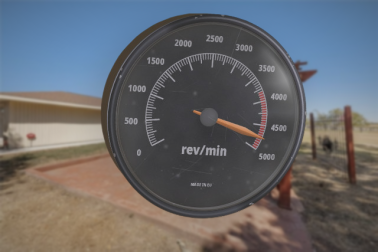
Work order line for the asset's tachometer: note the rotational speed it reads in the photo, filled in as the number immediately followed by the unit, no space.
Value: 4750rpm
